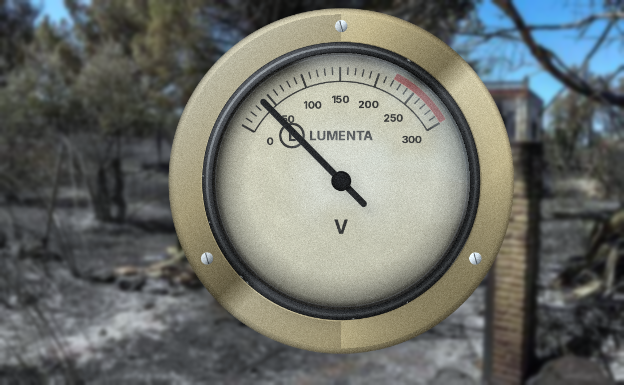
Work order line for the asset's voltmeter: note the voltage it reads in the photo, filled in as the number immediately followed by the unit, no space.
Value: 40V
